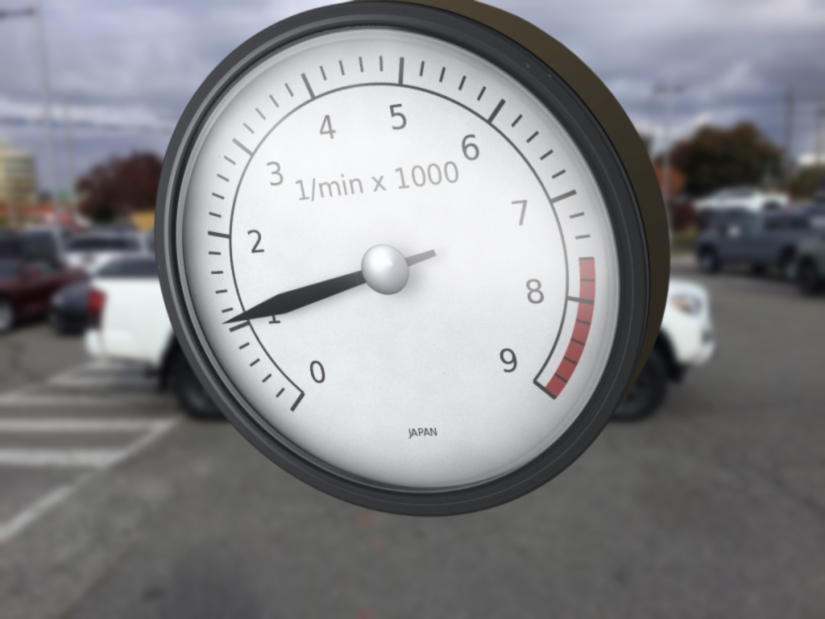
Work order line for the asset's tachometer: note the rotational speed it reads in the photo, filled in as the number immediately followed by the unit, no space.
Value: 1100rpm
